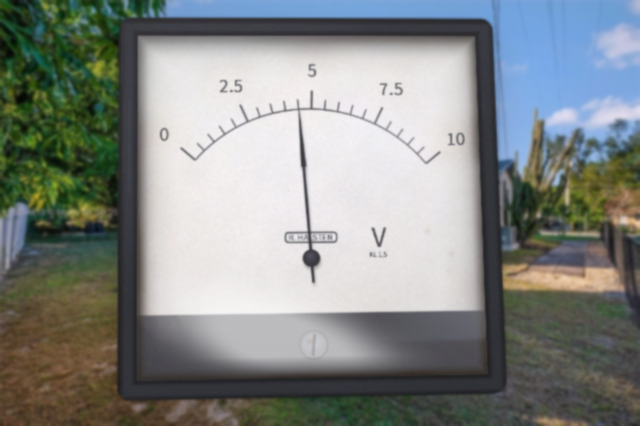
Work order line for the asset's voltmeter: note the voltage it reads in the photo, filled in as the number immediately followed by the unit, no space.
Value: 4.5V
